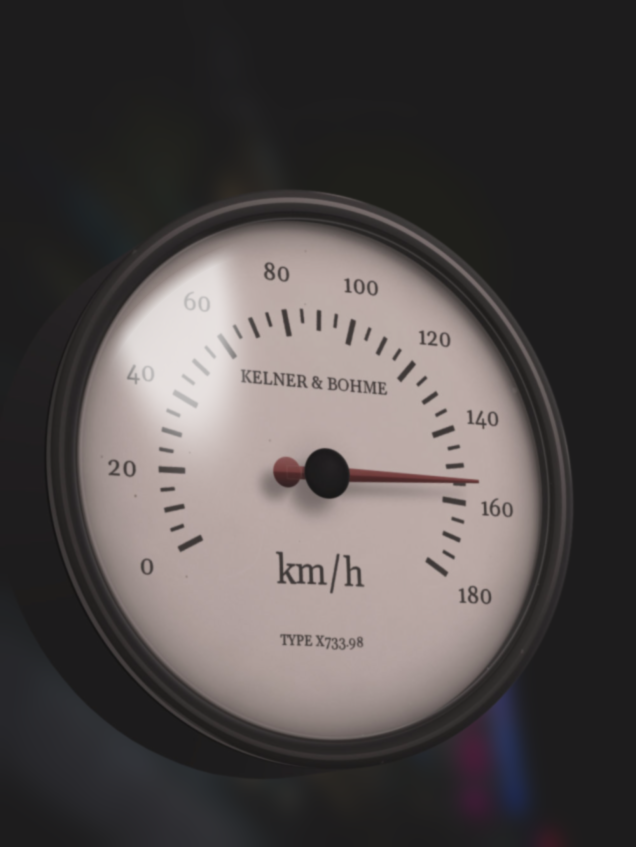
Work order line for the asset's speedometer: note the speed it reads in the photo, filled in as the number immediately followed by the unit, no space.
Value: 155km/h
